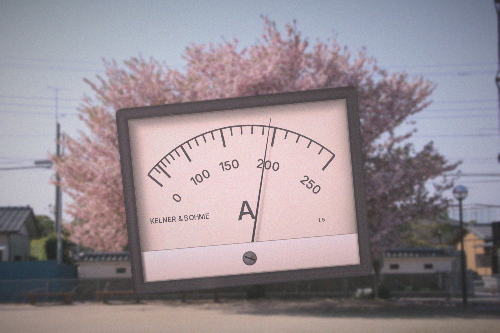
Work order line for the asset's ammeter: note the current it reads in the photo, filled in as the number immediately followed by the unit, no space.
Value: 195A
